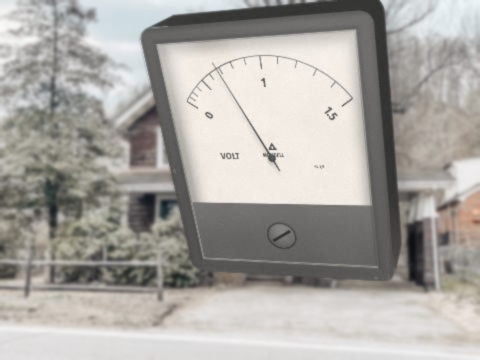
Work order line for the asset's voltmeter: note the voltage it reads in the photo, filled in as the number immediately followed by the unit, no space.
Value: 0.7V
